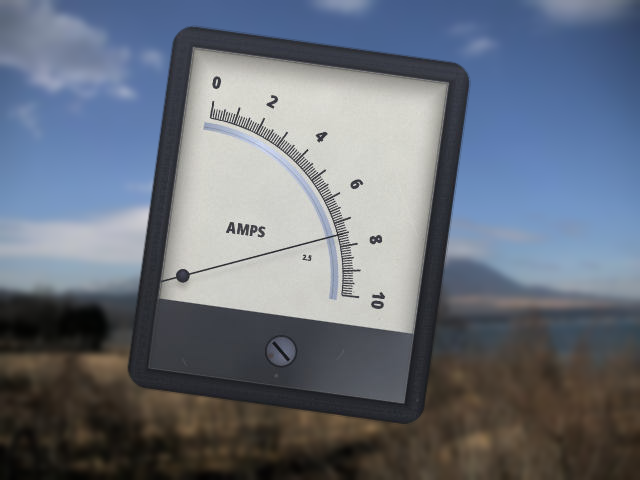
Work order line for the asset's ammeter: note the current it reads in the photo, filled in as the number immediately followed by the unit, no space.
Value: 7.5A
